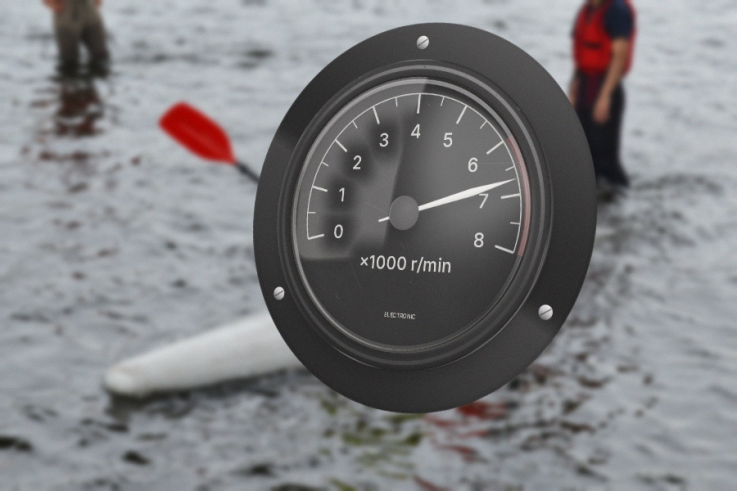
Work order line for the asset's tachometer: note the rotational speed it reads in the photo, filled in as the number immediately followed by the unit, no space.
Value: 6750rpm
